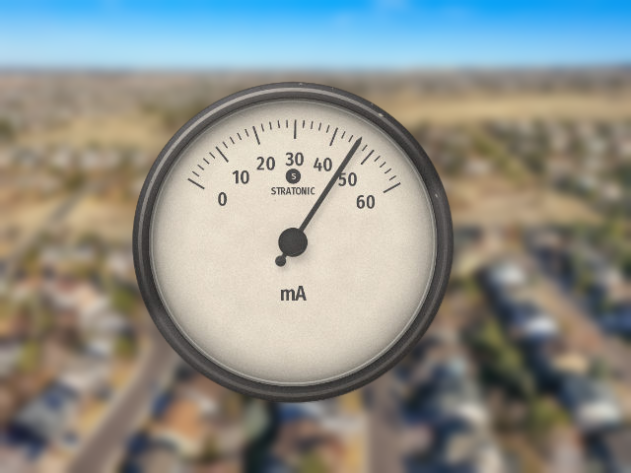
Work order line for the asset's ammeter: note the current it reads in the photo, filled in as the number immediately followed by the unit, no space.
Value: 46mA
